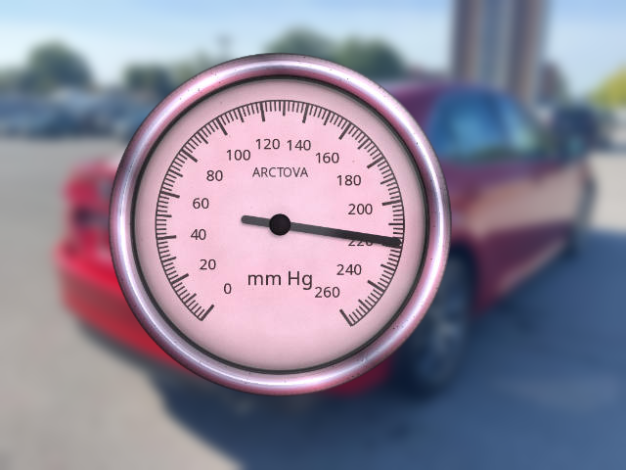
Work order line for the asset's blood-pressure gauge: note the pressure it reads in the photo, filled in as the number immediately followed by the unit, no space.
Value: 218mmHg
